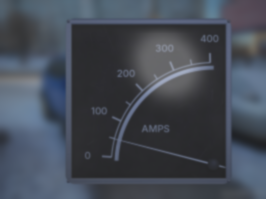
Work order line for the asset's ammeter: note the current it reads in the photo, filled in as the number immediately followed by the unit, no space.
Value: 50A
